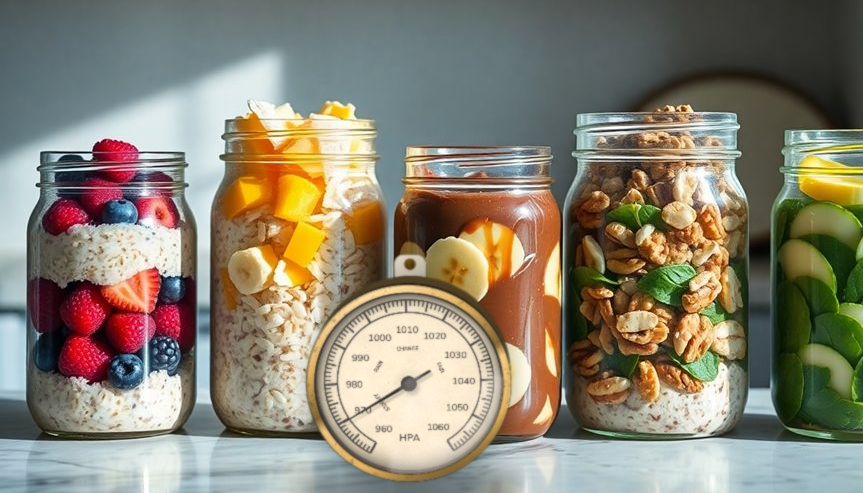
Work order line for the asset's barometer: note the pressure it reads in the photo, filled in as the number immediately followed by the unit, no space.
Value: 970hPa
